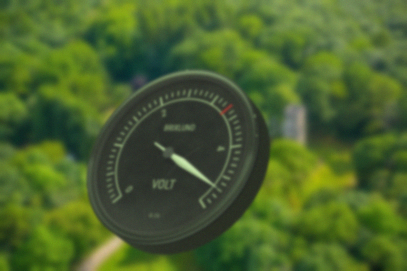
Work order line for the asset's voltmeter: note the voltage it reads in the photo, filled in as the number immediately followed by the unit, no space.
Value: 4.7V
